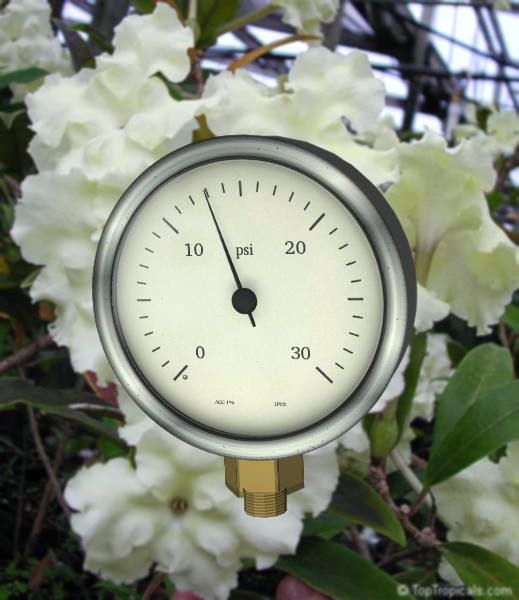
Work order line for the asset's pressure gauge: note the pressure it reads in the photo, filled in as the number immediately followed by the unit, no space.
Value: 13psi
